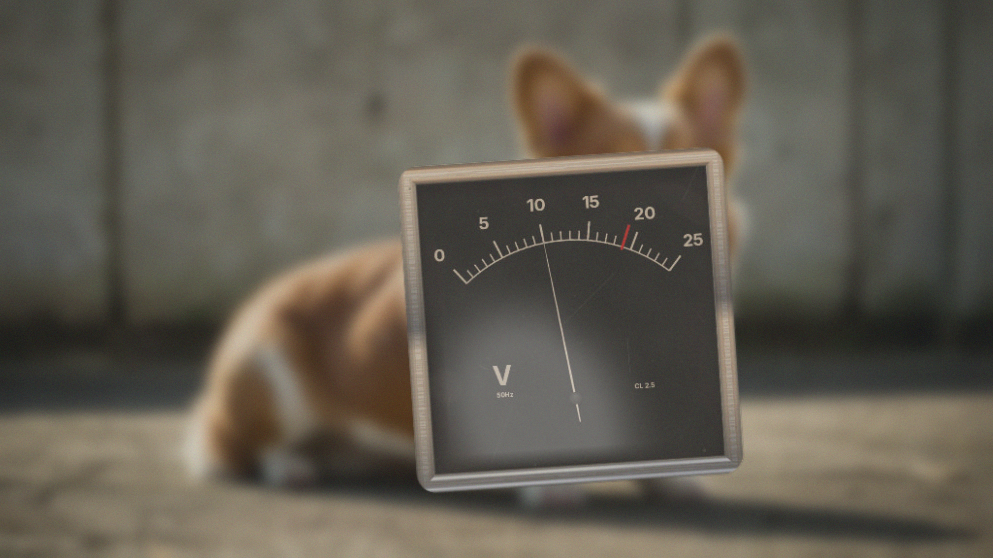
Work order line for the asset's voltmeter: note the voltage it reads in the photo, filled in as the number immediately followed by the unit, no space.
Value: 10V
